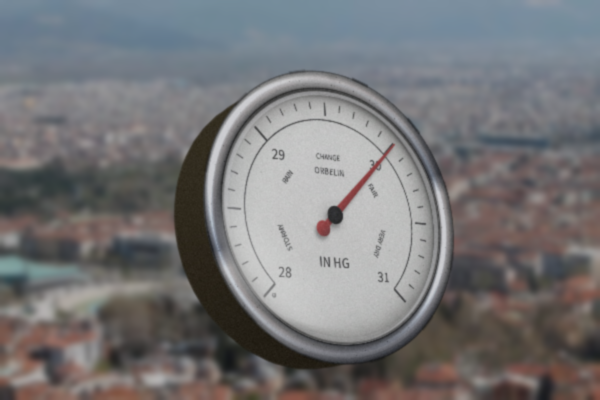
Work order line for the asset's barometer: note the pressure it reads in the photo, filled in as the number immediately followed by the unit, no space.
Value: 30inHg
